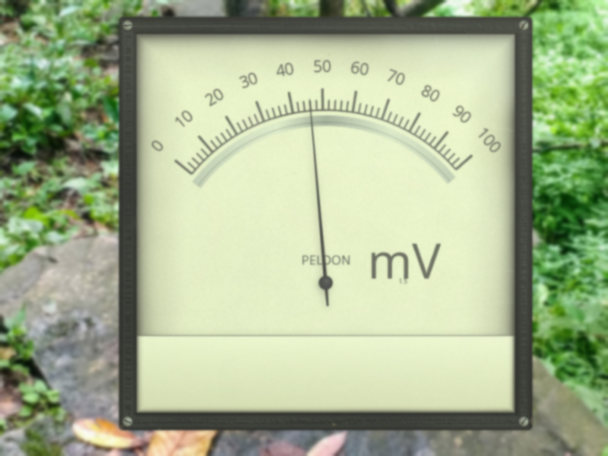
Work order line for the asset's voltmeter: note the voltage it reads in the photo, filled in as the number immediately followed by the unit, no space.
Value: 46mV
